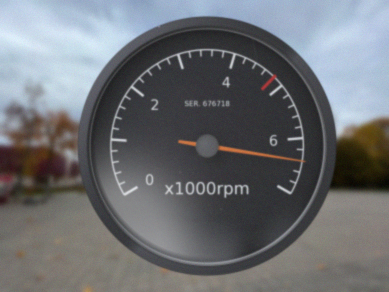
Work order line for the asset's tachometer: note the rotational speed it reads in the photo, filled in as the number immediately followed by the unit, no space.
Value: 6400rpm
